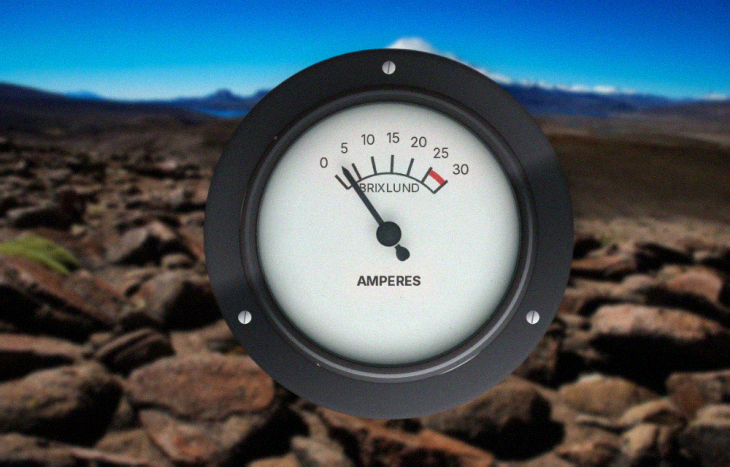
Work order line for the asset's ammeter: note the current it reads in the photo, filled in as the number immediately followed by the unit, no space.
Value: 2.5A
